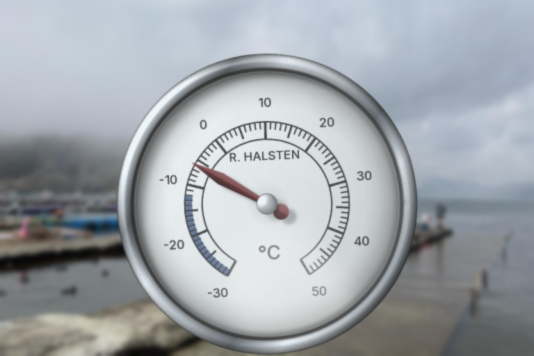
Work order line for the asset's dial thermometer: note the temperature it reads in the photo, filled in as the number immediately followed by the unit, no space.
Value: -6°C
